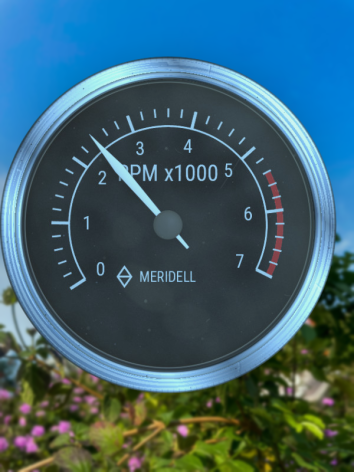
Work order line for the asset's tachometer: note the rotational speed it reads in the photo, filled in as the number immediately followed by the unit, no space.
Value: 2400rpm
